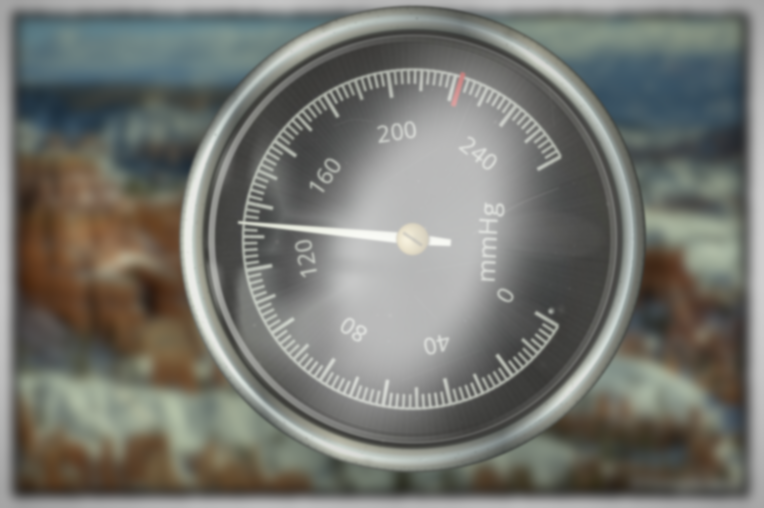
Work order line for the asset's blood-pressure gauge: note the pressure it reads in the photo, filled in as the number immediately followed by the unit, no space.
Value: 134mmHg
